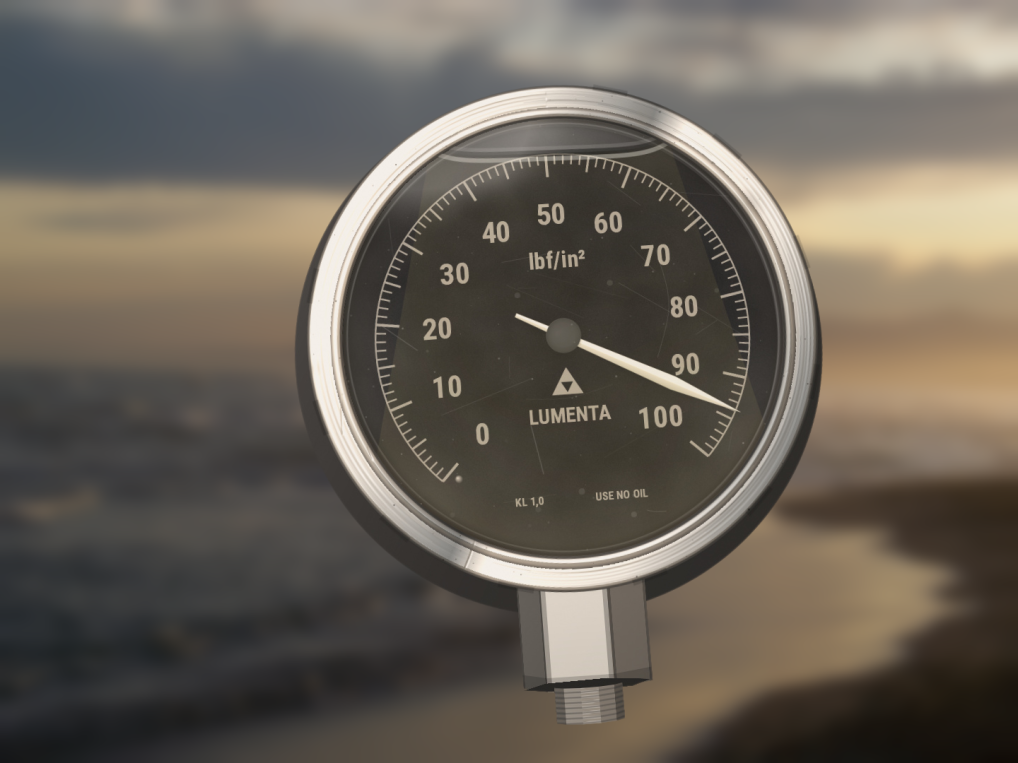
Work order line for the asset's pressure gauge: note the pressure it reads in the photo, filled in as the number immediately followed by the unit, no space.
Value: 94psi
